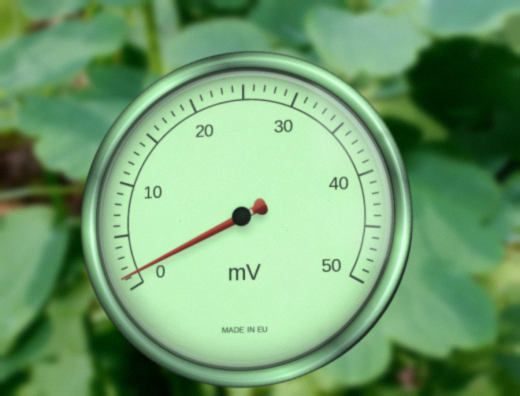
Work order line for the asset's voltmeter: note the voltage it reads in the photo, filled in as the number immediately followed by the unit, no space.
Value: 1mV
